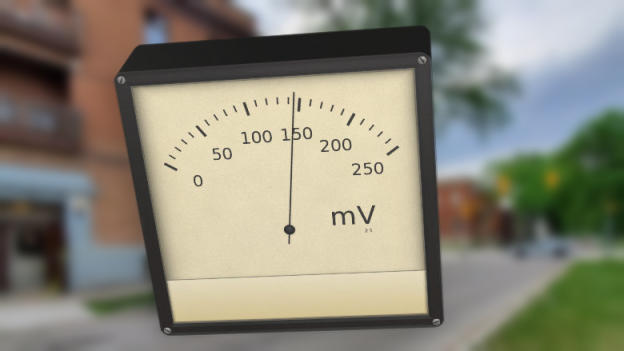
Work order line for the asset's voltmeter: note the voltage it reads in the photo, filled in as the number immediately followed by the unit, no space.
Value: 145mV
